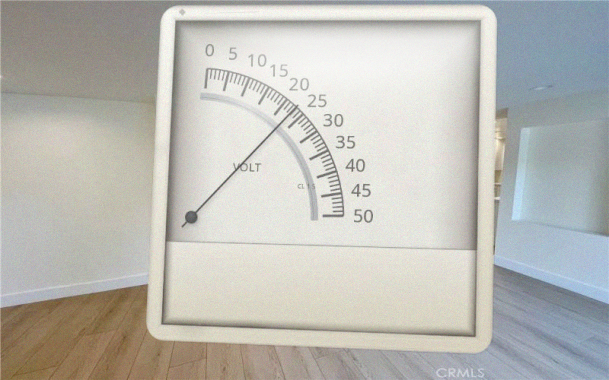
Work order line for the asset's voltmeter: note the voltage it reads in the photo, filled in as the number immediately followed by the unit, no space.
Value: 23V
